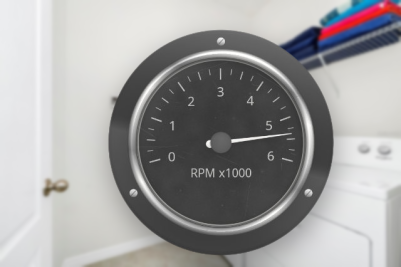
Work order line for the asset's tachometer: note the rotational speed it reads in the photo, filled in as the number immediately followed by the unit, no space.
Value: 5375rpm
